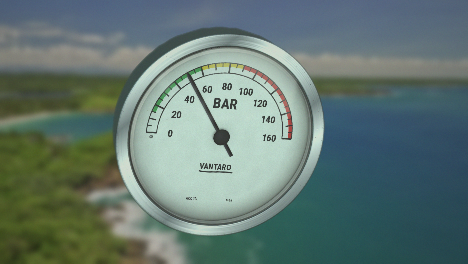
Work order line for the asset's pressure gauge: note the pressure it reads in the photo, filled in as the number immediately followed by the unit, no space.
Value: 50bar
